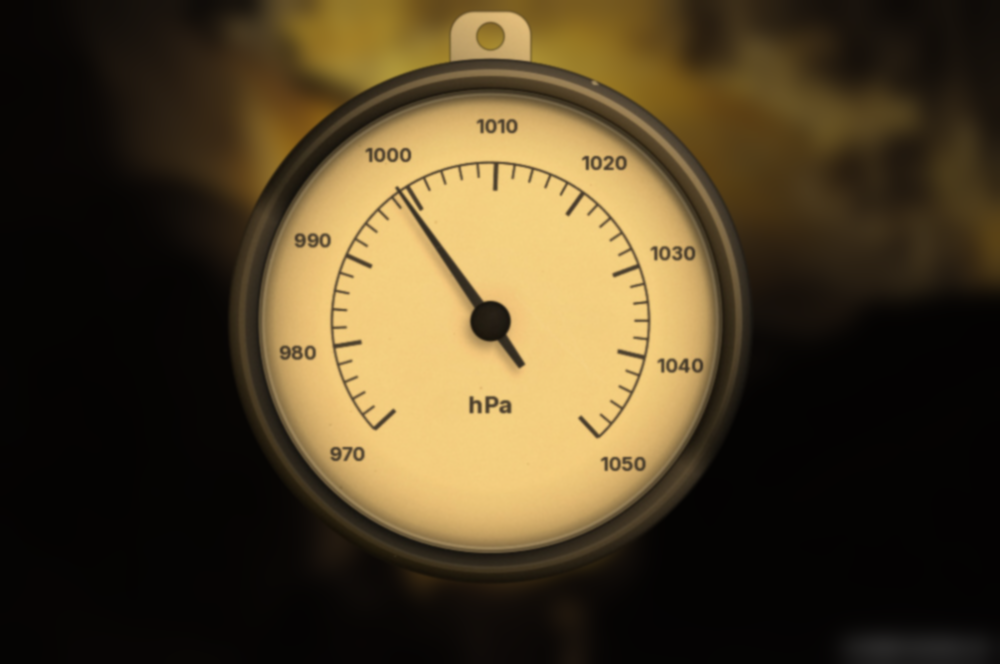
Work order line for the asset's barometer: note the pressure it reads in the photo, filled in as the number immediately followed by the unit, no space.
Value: 999hPa
